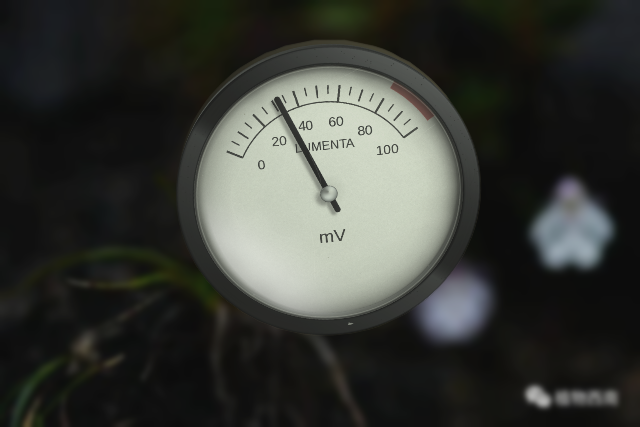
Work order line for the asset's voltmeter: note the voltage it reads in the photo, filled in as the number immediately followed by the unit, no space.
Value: 32.5mV
